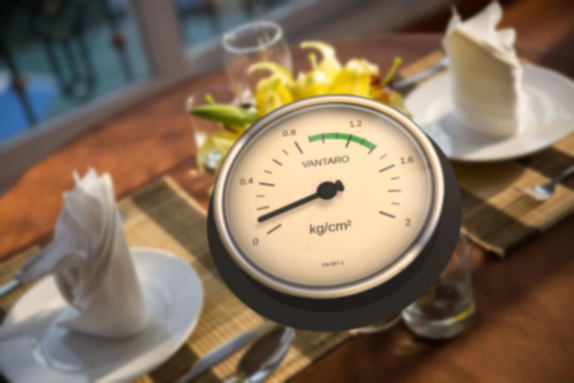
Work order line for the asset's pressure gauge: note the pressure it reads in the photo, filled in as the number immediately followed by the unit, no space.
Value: 0.1kg/cm²
